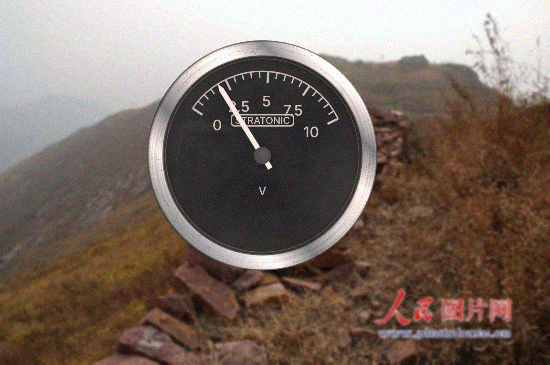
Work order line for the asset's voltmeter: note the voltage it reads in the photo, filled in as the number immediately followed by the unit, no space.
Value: 2V
